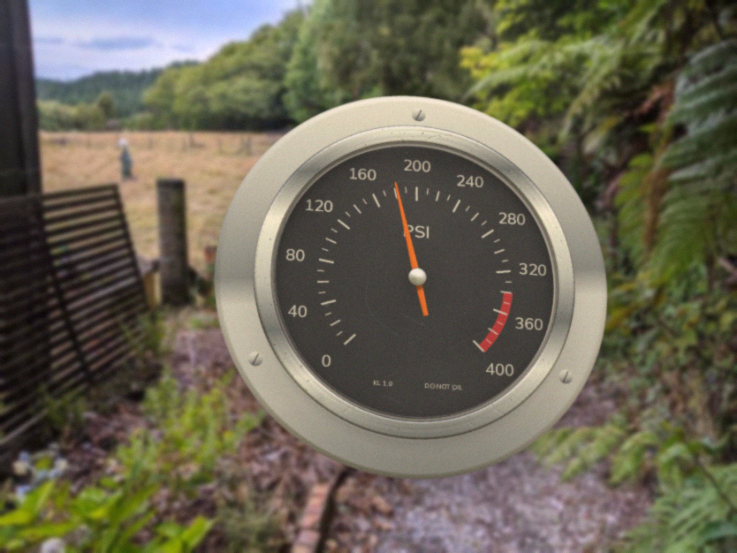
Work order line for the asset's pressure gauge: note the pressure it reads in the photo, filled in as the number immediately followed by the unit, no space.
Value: 180psi
